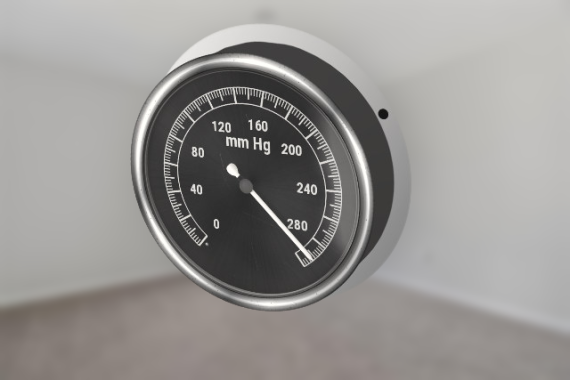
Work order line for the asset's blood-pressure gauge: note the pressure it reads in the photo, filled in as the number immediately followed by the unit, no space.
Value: 290mmHg
